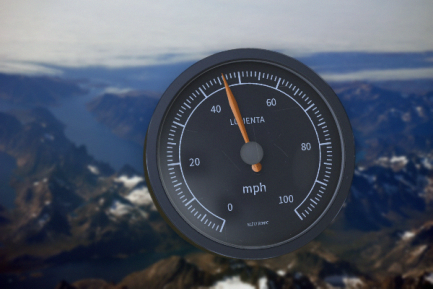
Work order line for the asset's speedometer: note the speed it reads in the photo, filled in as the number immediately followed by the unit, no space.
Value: 46mph
